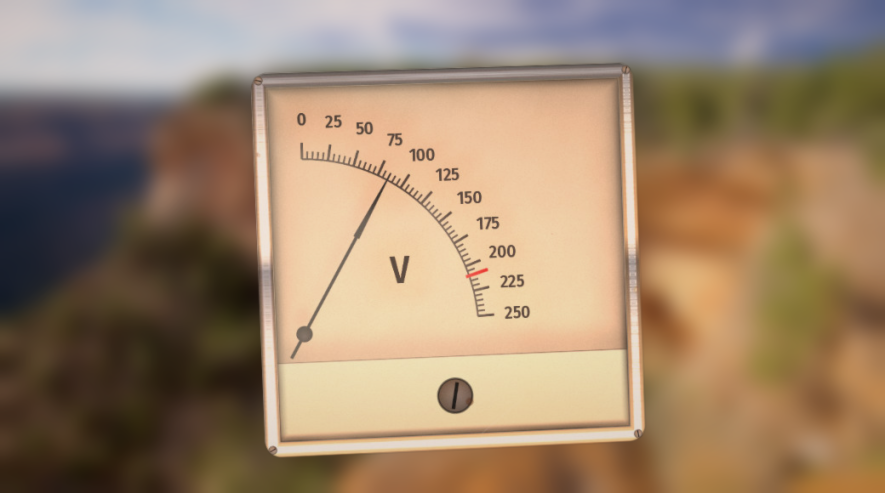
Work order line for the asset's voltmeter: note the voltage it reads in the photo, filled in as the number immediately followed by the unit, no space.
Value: 85V
